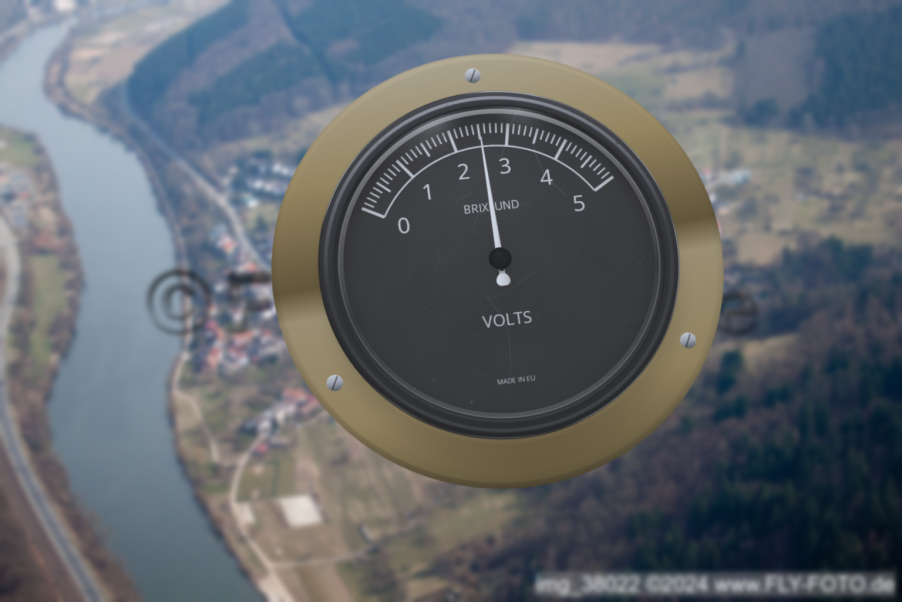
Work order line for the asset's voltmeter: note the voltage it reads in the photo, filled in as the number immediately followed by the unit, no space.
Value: 2.5V
